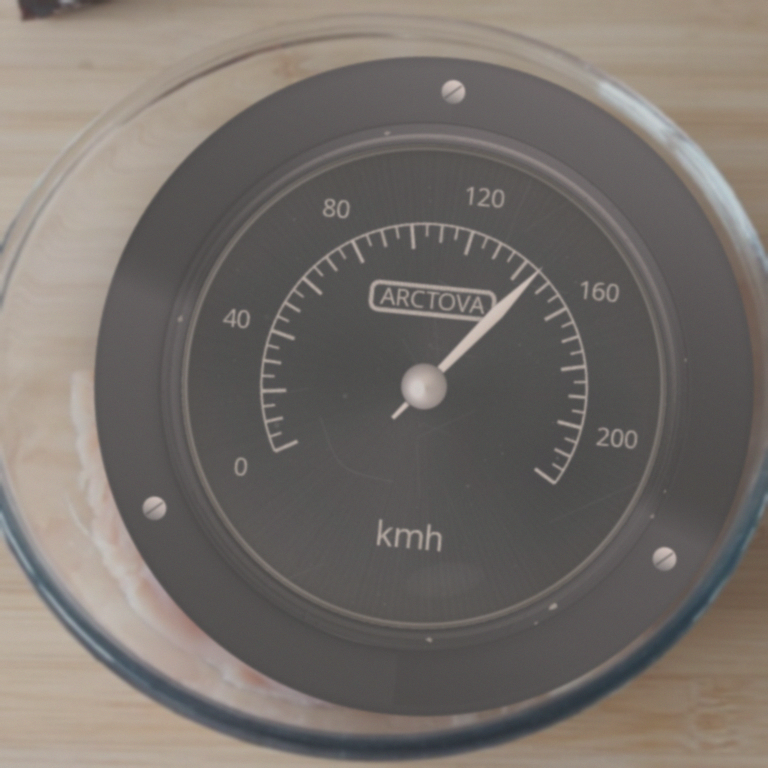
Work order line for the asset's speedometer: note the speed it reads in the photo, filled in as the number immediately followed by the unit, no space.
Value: 145km/h
